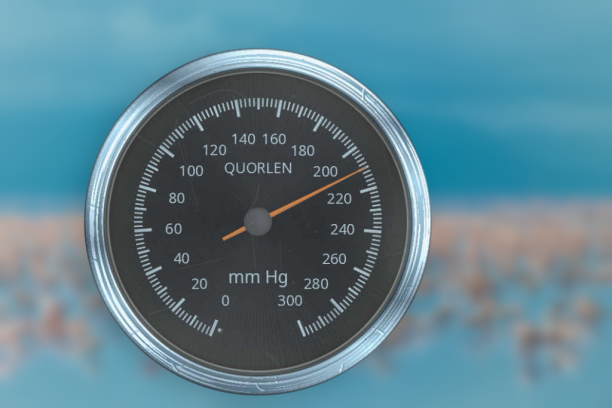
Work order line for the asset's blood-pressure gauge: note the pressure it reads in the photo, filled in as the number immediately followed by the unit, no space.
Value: 210mmHg
